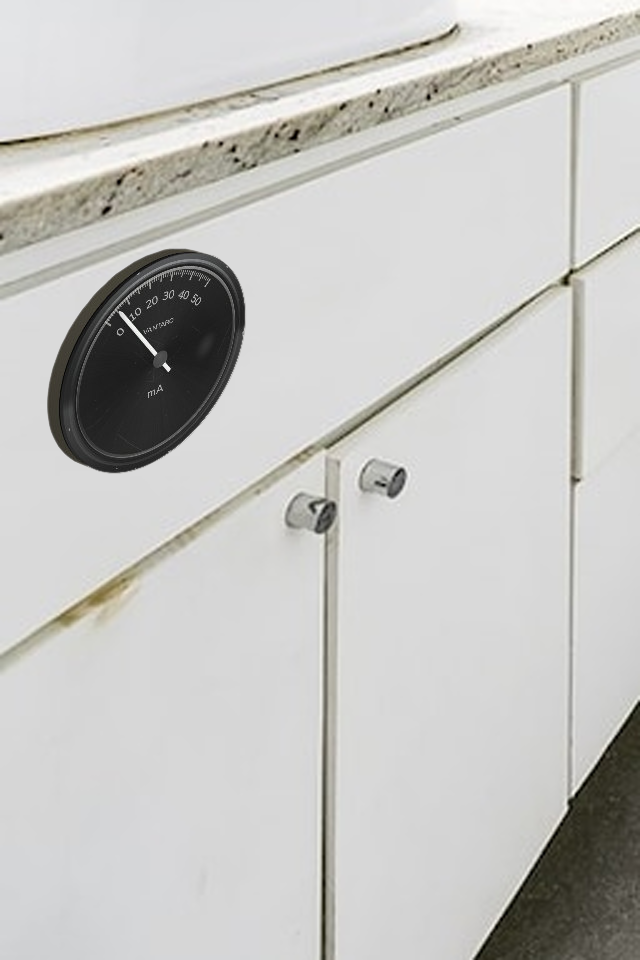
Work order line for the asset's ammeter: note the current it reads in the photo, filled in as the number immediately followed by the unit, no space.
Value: 5mA
